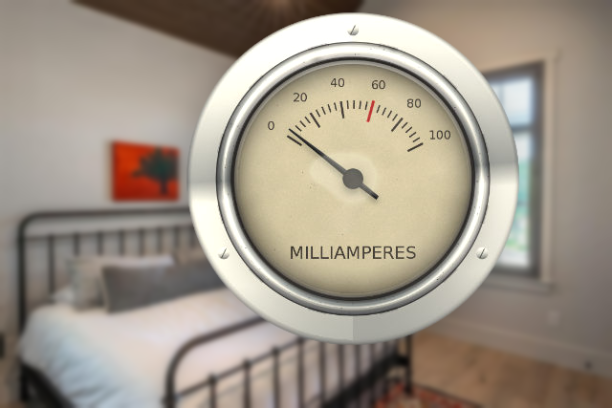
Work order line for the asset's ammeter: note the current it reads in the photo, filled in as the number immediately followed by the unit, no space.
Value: 4mA
